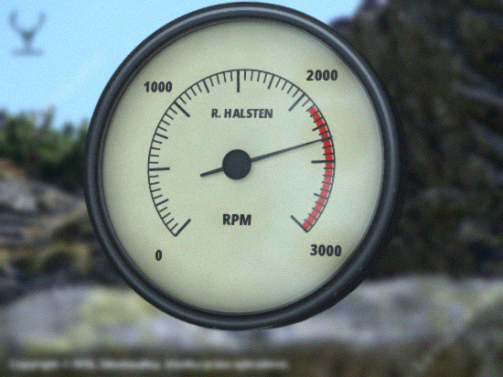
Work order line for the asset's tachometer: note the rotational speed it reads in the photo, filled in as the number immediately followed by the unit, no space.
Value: 2350rpm
